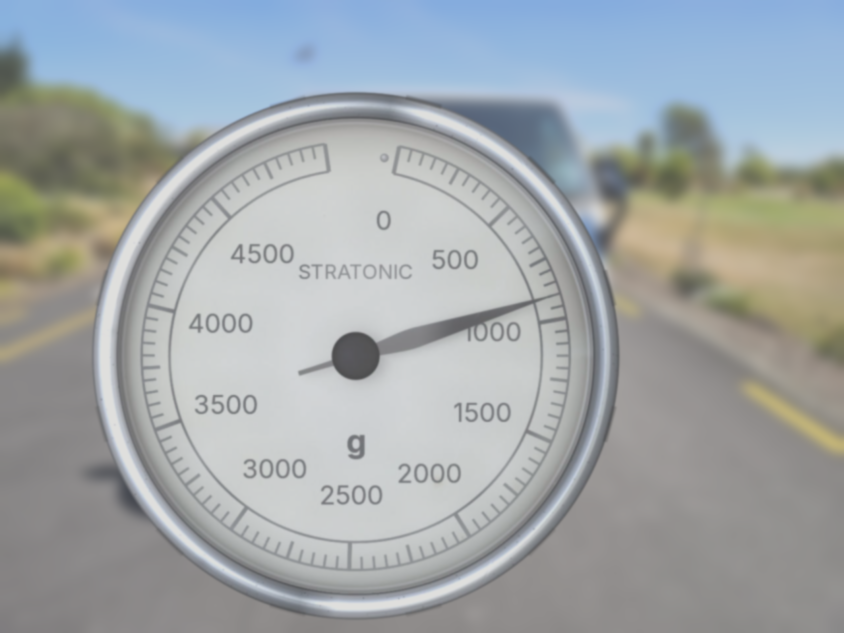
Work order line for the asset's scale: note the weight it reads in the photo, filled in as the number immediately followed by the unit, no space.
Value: 900g
